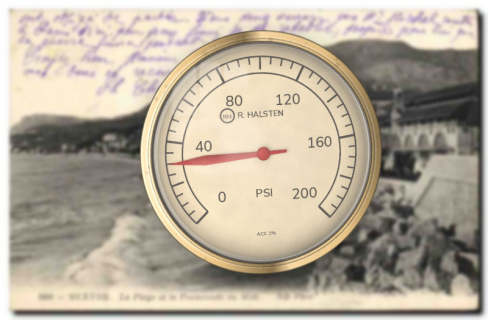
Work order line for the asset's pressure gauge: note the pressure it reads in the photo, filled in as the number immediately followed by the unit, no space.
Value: 30psi
